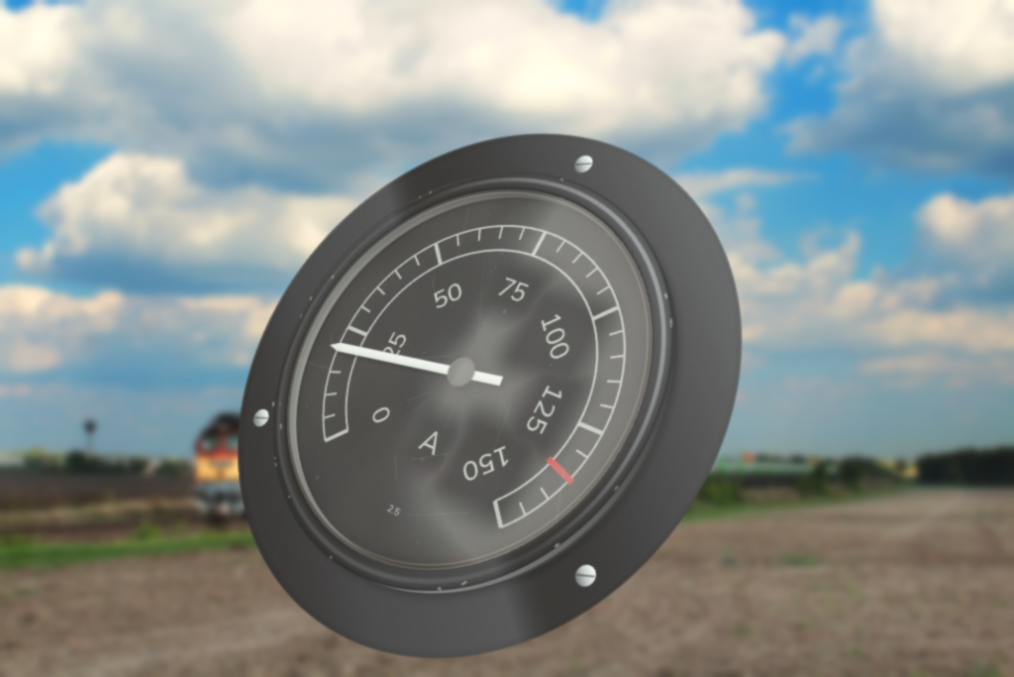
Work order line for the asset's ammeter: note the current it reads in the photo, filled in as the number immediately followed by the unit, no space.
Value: 20A
